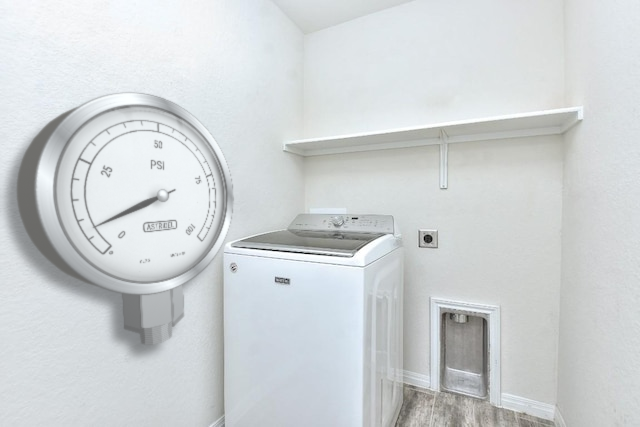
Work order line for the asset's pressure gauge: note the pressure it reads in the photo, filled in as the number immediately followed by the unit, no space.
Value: 7.5psi
